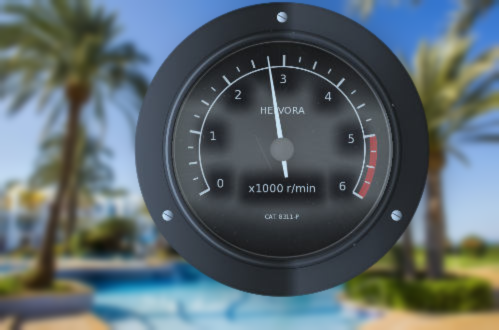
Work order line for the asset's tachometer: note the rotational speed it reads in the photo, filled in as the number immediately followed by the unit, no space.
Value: 2750rpm
